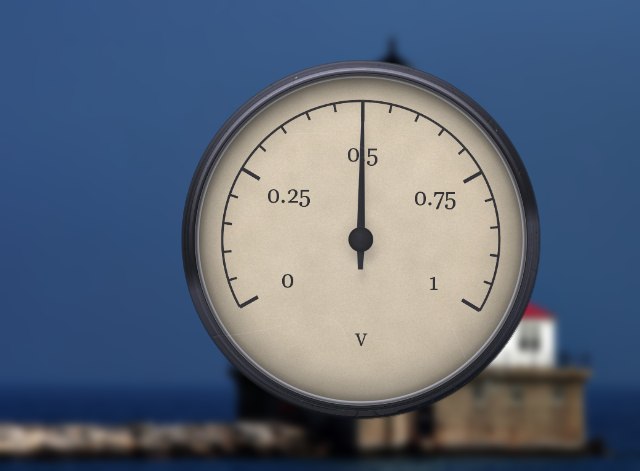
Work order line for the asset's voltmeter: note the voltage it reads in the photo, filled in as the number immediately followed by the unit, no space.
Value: 0.5V
